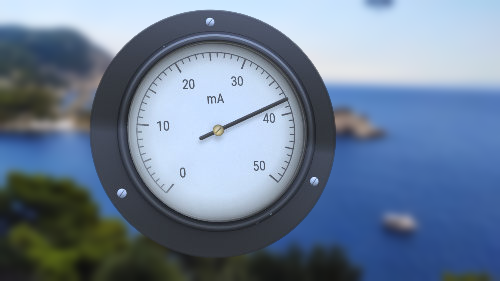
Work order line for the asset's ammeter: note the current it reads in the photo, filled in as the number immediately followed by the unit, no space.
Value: 38mA
